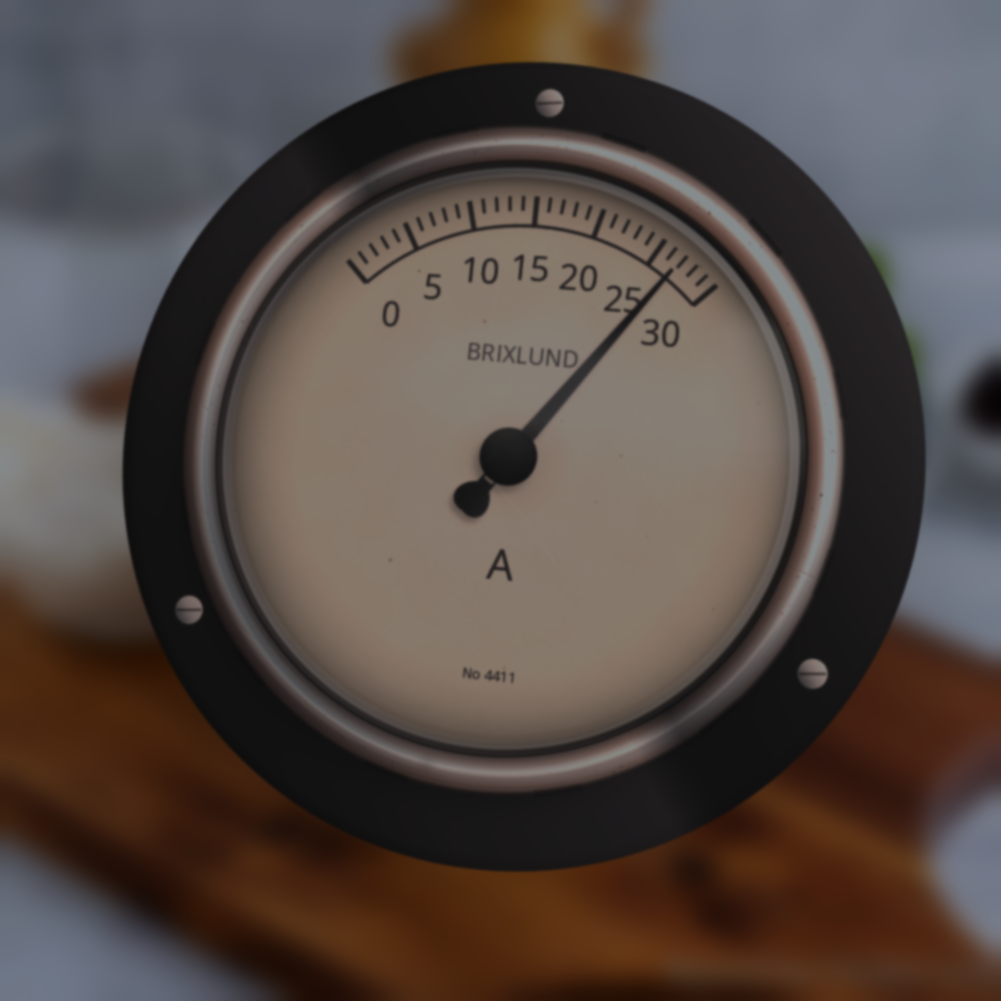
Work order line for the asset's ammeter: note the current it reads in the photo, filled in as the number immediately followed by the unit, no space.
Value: 27A
